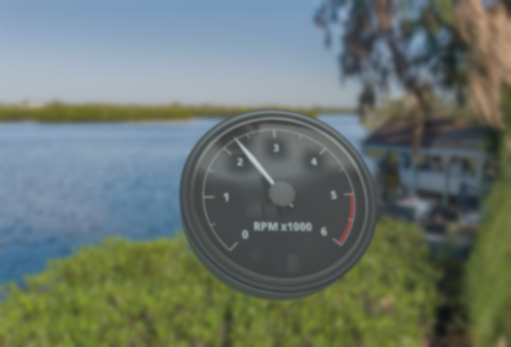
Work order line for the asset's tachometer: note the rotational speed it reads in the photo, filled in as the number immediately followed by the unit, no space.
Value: 2250rpm
